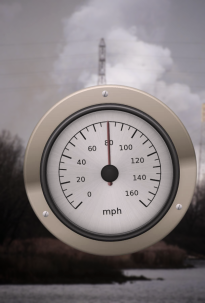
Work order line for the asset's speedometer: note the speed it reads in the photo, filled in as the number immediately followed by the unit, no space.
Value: 80mph
